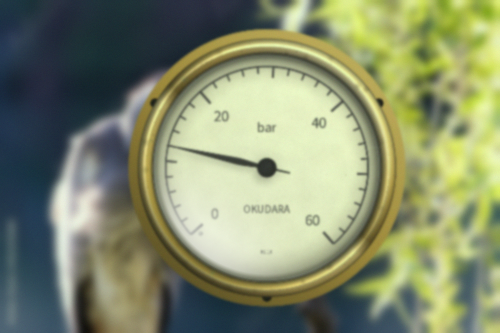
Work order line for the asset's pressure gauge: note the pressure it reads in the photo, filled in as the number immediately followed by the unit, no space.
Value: 12bar
